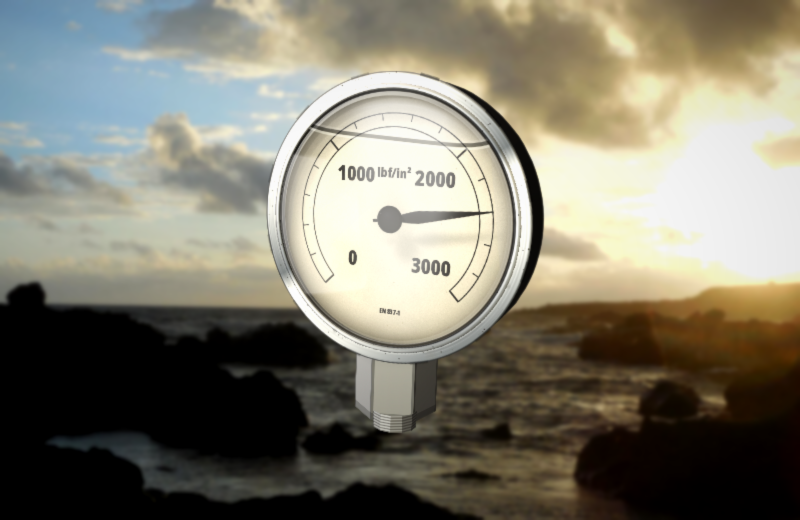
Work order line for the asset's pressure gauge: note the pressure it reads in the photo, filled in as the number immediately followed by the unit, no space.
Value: 2400psi
